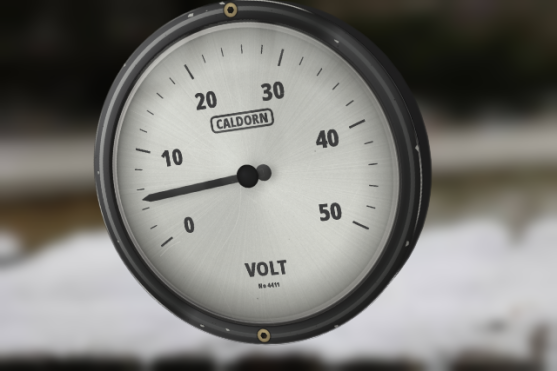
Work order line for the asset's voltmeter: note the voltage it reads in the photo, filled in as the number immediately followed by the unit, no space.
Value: 5V
